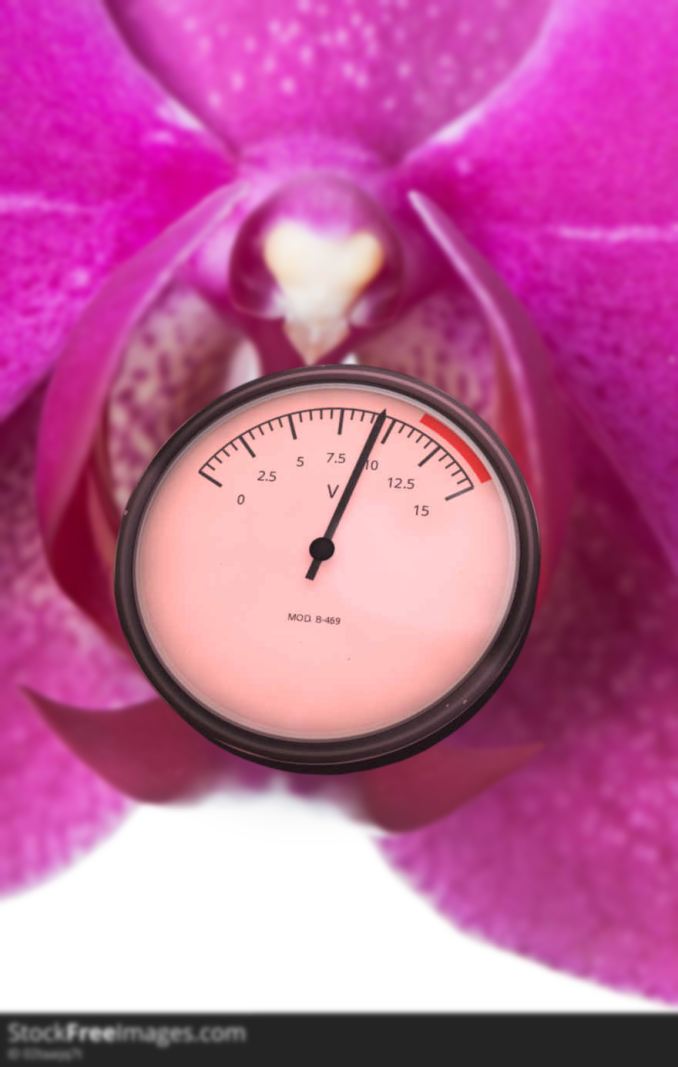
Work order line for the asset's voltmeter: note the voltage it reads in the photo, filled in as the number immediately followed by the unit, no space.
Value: 9.5V
